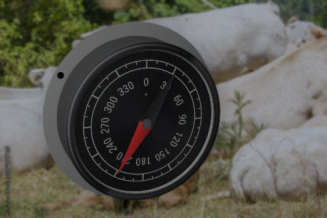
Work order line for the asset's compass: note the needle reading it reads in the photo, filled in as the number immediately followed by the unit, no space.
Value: 210°
